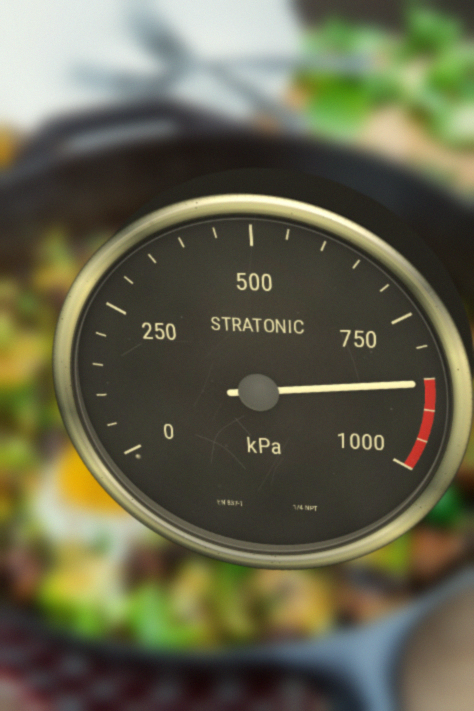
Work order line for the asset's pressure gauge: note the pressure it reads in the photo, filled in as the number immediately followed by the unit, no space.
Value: 850kPa
